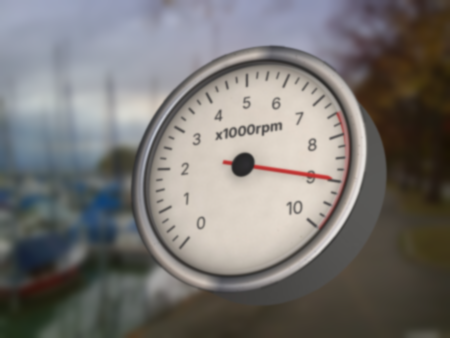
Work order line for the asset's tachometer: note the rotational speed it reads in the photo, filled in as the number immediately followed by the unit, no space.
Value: 9000rpm
